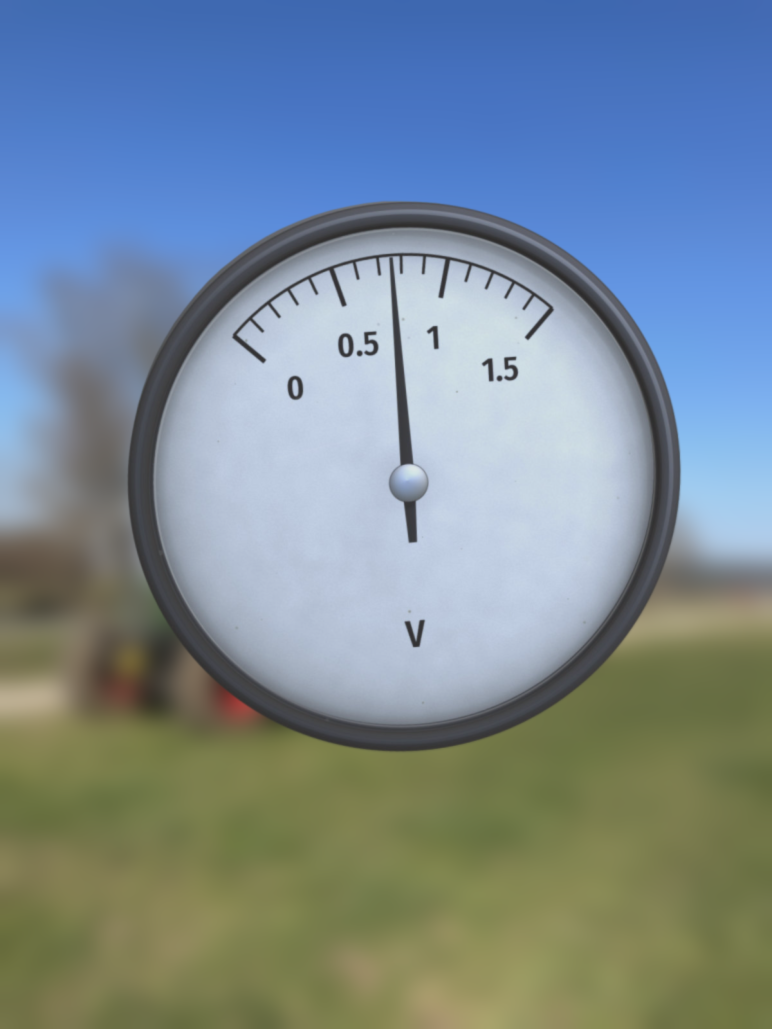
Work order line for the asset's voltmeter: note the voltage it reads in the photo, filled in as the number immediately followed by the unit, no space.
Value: 0.75V
